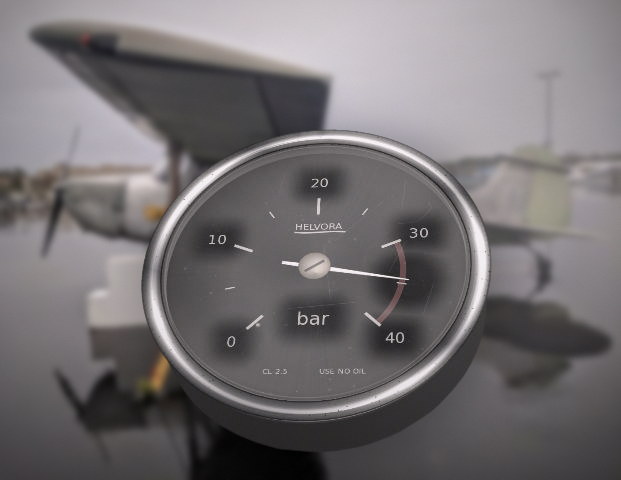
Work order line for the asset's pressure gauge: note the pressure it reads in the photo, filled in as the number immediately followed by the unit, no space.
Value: 35bar
